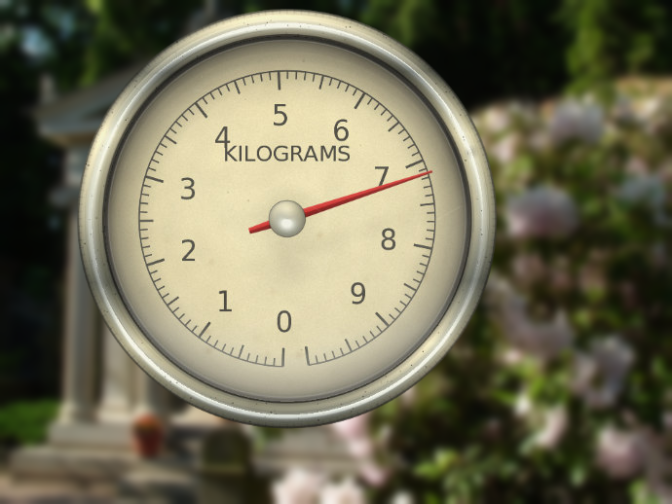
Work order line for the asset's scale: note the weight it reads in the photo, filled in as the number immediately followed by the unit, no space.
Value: 7.15kg
